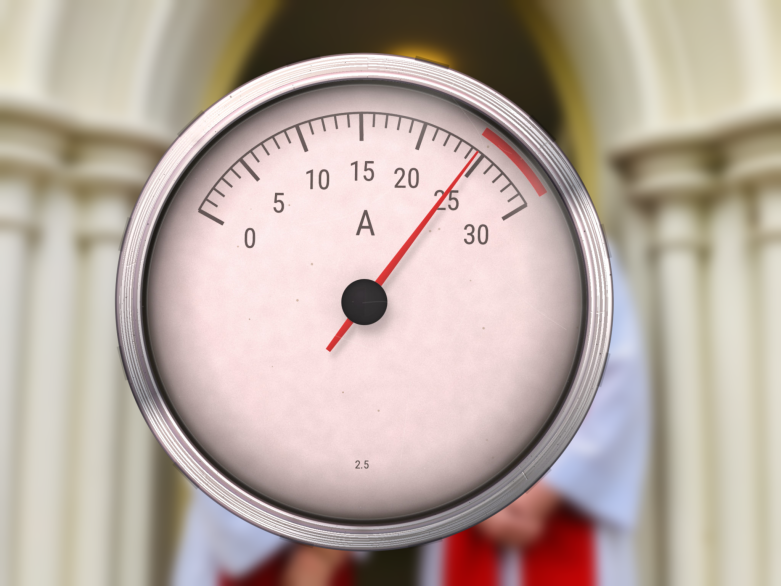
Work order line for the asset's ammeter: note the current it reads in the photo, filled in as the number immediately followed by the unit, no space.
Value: 24.5A
